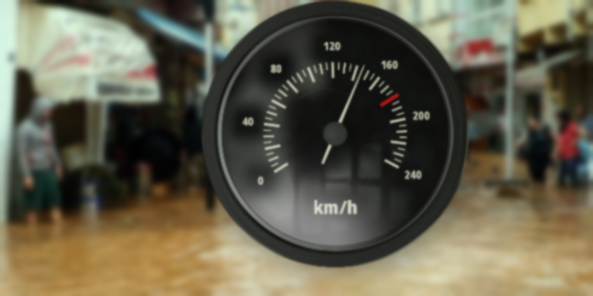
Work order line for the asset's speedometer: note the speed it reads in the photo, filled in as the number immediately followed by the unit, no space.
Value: 145km/h
